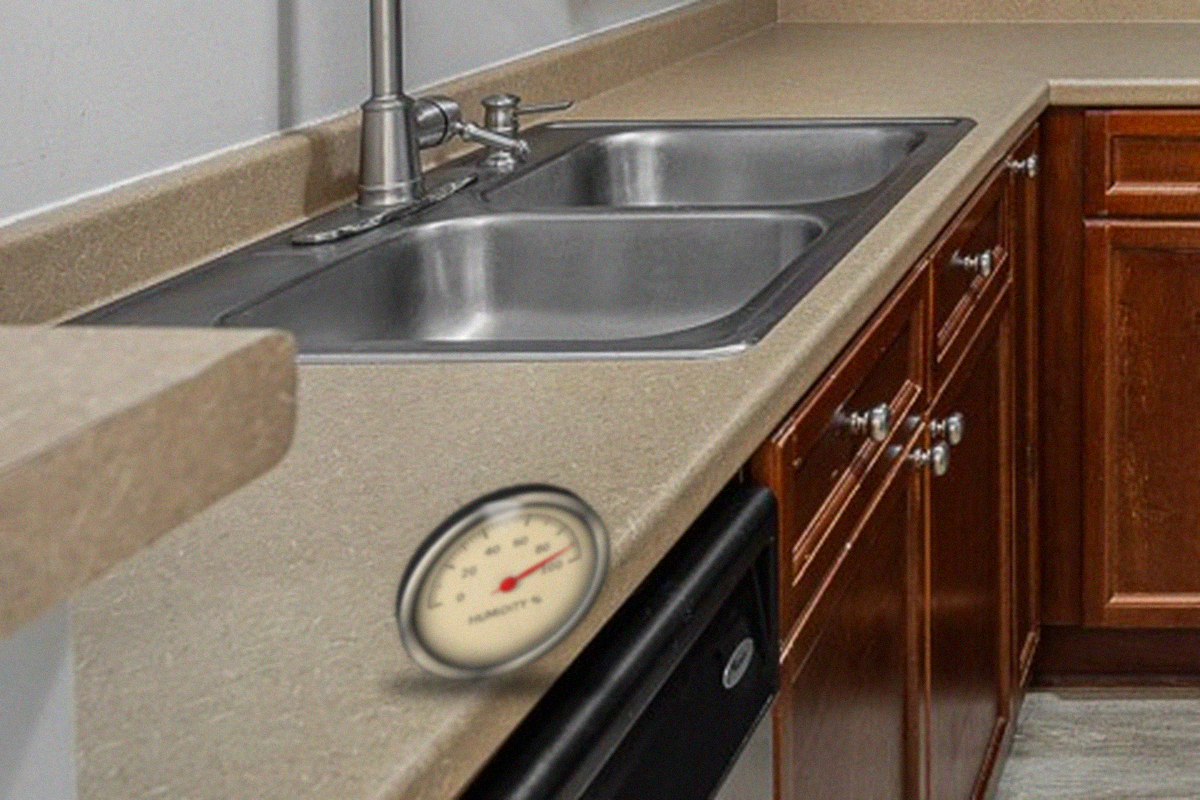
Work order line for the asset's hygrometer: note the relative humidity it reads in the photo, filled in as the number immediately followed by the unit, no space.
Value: 90%
